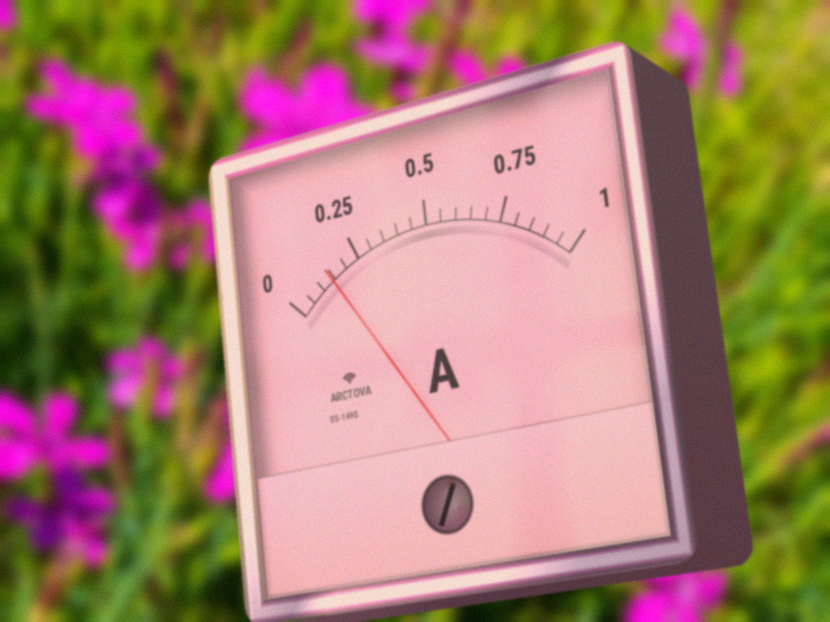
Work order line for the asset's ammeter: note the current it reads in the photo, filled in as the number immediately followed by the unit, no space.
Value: 0.15A
